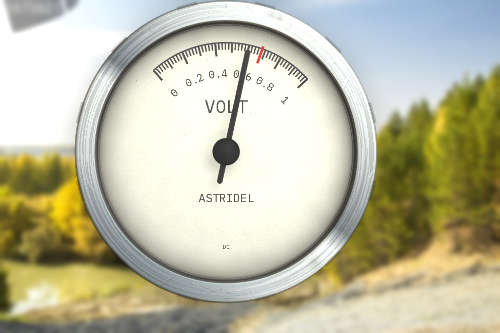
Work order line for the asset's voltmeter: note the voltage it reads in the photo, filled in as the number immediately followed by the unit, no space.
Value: 0.6V
